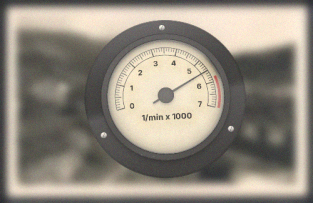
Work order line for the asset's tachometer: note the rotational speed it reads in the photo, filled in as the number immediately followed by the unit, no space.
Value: 5500rpm
